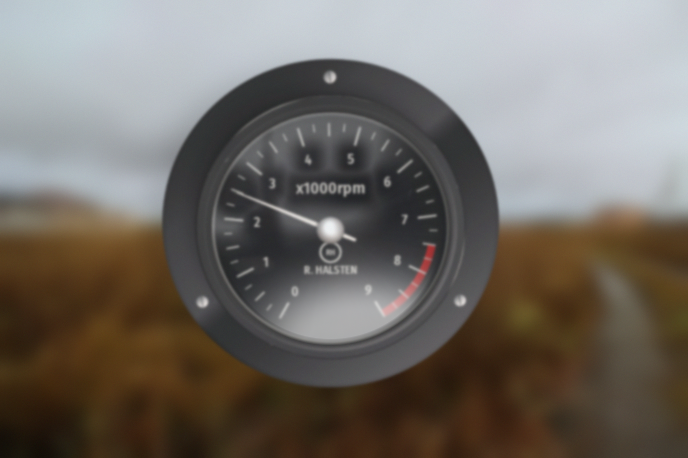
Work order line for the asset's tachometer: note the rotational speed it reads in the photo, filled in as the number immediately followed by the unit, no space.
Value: 2500rpm
